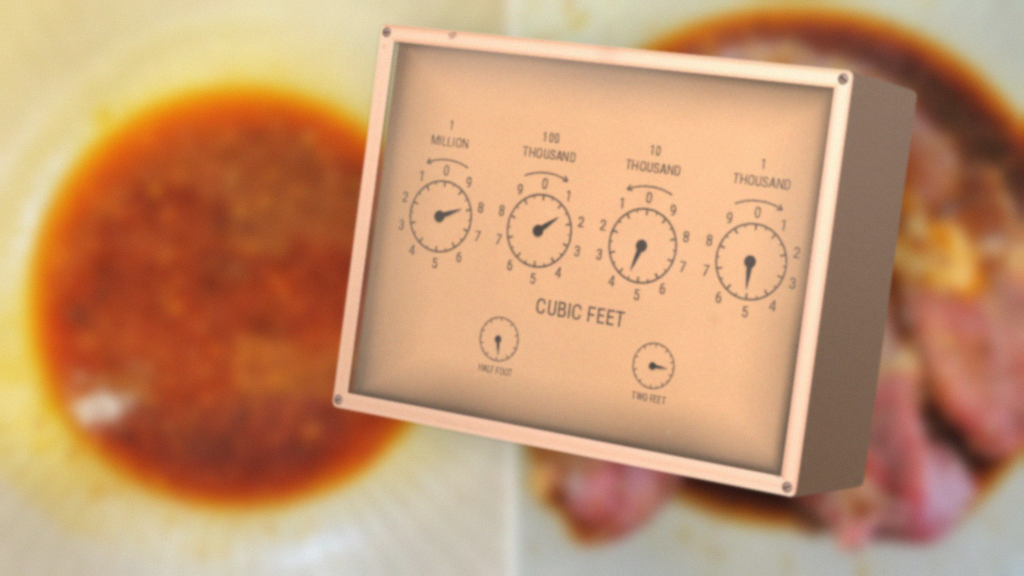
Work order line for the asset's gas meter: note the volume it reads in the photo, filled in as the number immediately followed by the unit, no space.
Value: 814500ft³
